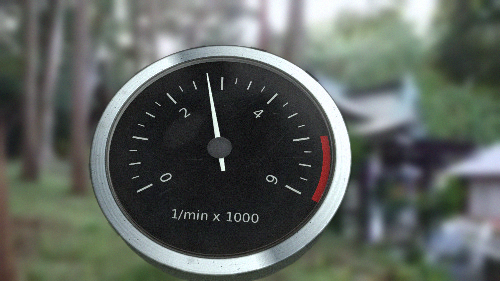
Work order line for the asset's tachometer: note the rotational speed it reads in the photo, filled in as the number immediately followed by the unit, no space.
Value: 2750rpm
